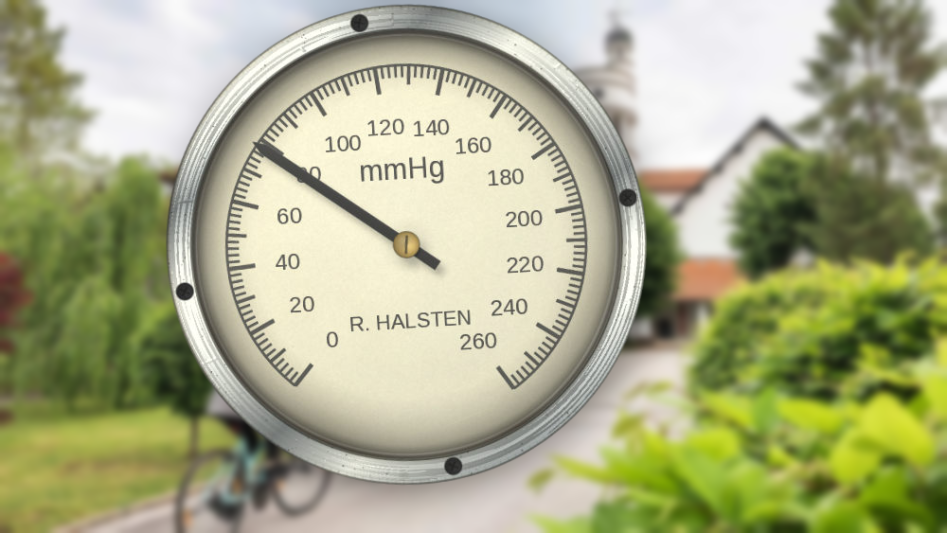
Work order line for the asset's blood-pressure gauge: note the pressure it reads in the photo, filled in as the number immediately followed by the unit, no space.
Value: 78mmHg
